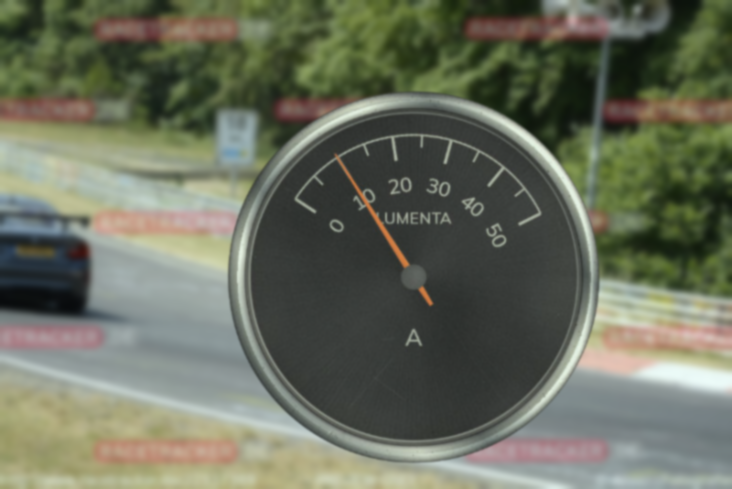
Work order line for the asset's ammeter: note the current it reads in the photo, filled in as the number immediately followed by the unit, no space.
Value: 10A
